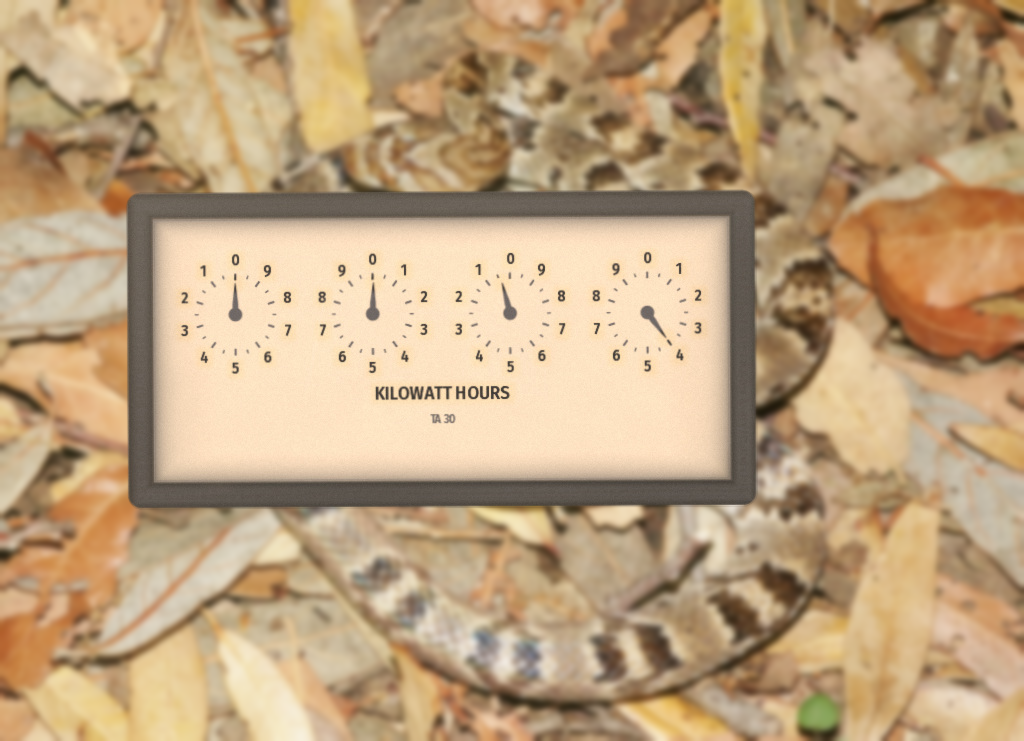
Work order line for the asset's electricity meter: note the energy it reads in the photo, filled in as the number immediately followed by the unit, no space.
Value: 4kWh
